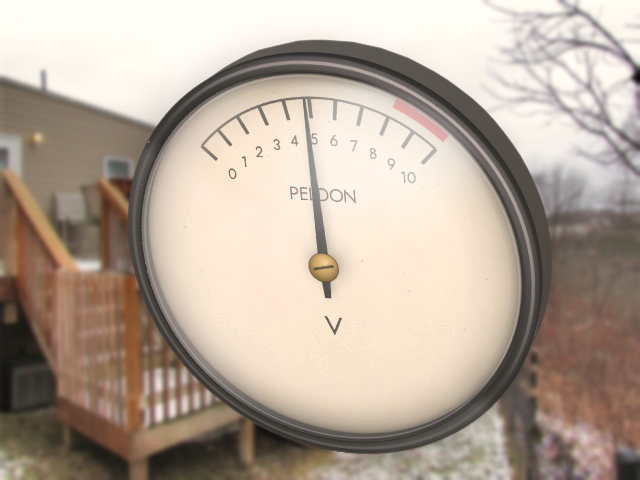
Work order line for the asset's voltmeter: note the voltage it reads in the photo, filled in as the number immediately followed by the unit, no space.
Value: 5V
